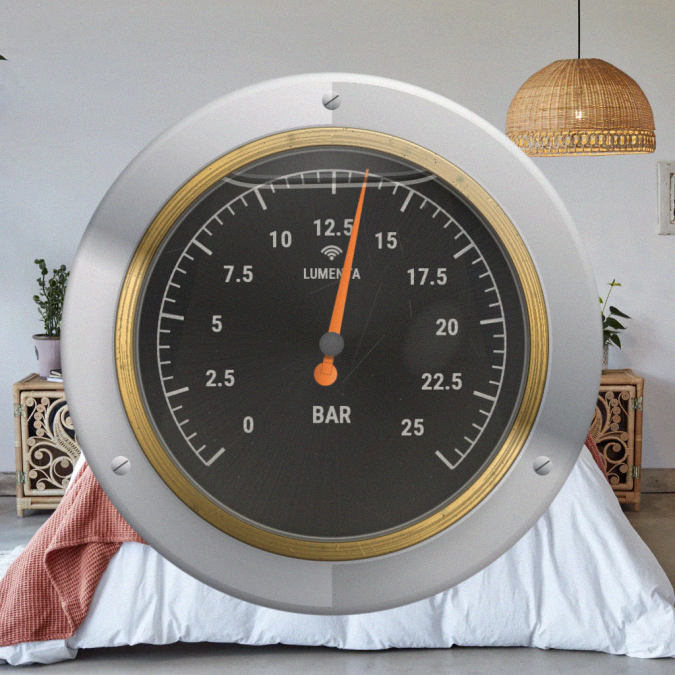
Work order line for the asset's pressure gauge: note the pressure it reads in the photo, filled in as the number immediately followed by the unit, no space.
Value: 13.5bar
